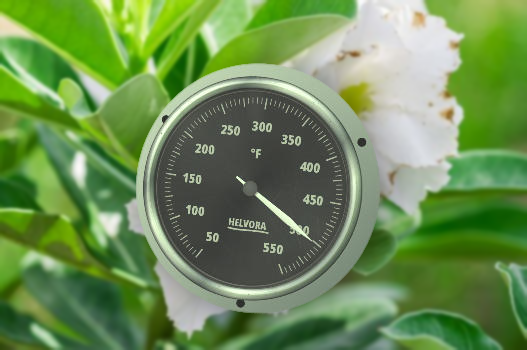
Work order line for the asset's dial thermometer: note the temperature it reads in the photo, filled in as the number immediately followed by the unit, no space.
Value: 500°F
